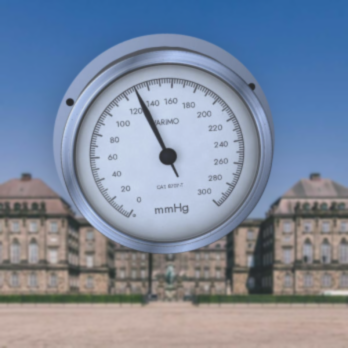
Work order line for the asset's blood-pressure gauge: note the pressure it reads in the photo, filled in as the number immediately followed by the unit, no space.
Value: 130mmHg
